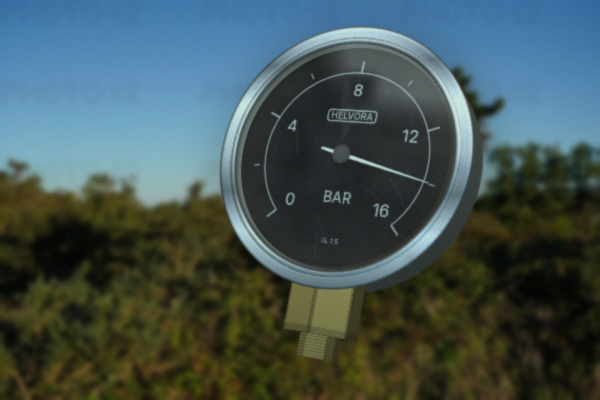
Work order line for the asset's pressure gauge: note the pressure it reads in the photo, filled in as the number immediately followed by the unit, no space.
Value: 14bar
